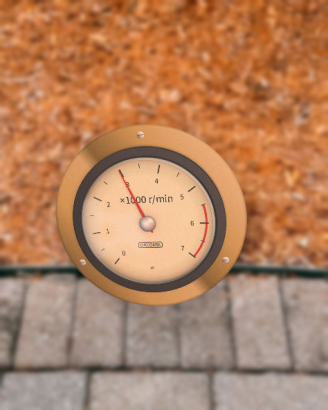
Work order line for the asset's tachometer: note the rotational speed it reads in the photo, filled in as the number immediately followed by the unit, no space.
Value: 3000rpm
